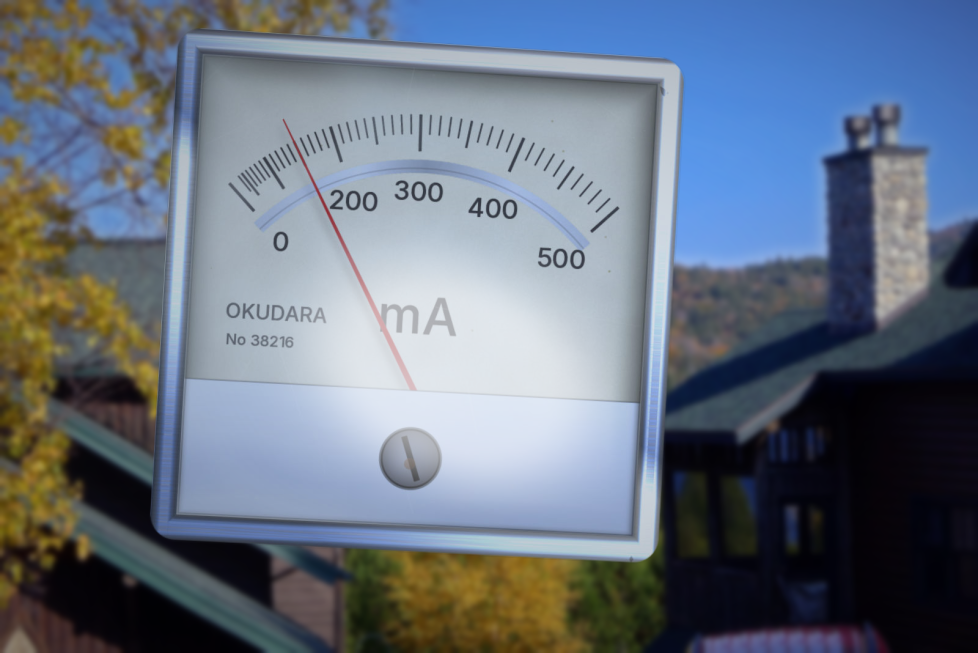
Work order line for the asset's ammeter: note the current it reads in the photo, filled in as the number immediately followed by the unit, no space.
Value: 150mA
